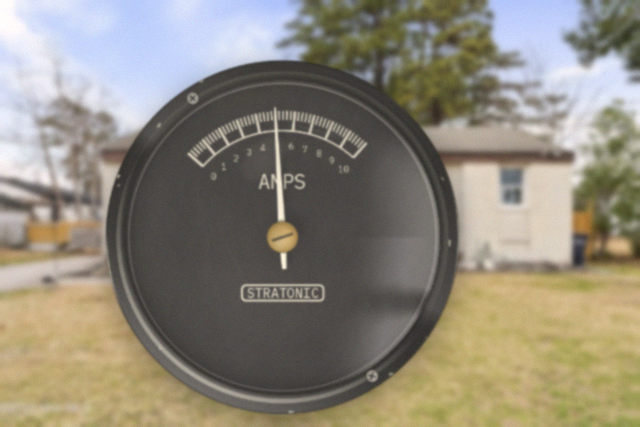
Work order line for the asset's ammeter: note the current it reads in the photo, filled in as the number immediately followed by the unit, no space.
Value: 5A
